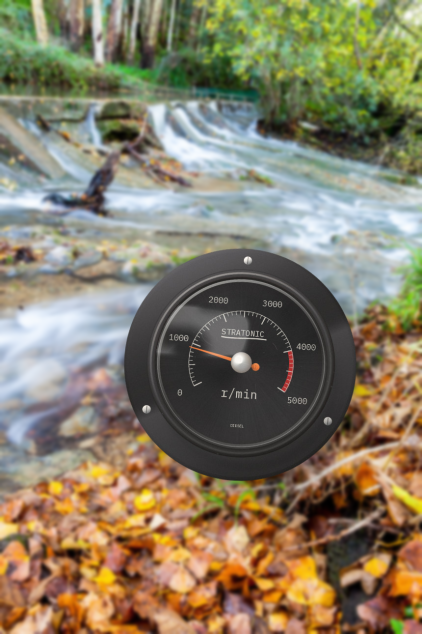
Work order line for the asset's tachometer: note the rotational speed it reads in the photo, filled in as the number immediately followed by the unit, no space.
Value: 900rpm
